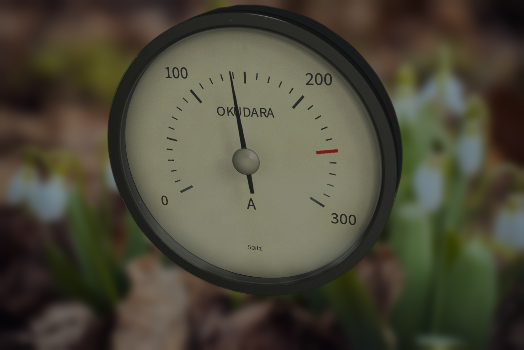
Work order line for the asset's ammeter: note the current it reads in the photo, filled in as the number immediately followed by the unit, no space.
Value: 140A
